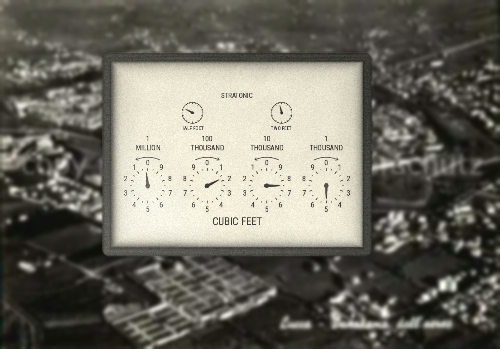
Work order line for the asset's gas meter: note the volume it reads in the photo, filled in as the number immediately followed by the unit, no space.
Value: 17500ft³
